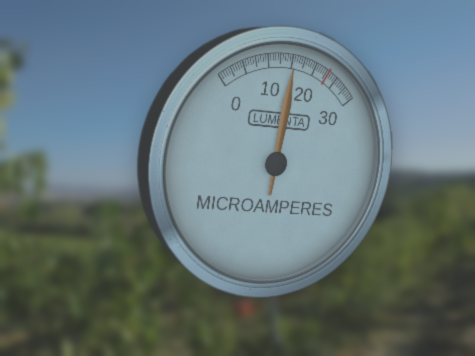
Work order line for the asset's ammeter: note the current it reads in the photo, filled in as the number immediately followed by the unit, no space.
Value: 15µA
